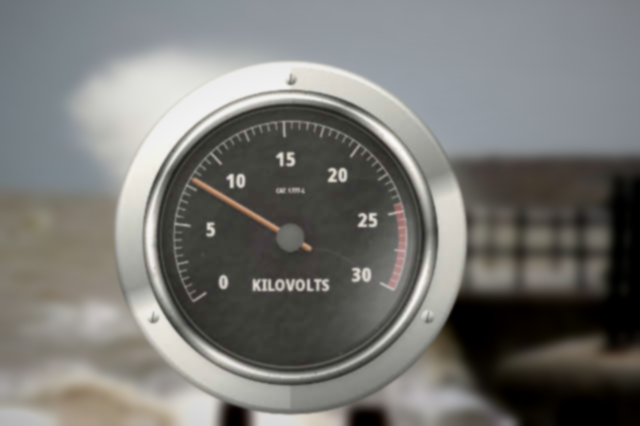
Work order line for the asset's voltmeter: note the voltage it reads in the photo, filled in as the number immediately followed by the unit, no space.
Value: 8kV
